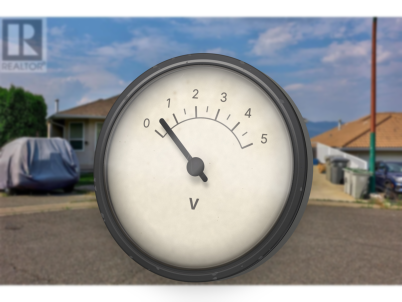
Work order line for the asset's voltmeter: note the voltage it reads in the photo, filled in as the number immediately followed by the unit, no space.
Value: 0.5V
